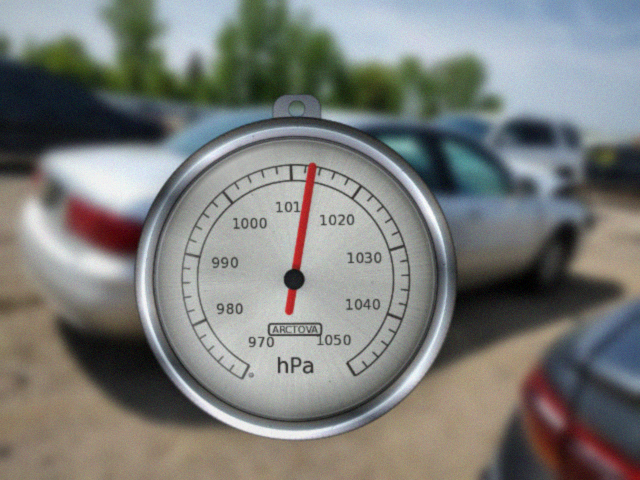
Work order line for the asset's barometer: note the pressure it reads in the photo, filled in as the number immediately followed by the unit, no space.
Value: 1013hPa
